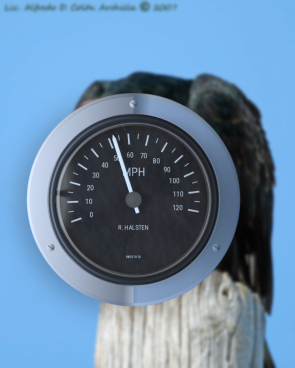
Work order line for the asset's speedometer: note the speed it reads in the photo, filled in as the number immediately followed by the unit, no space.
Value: 52.5mph
